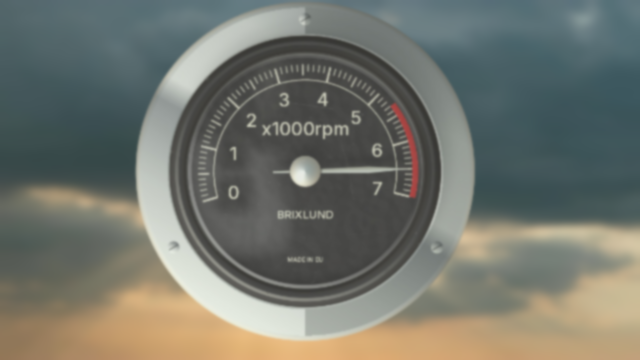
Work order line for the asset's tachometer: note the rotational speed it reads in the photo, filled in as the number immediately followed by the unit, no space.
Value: 6500rpm
